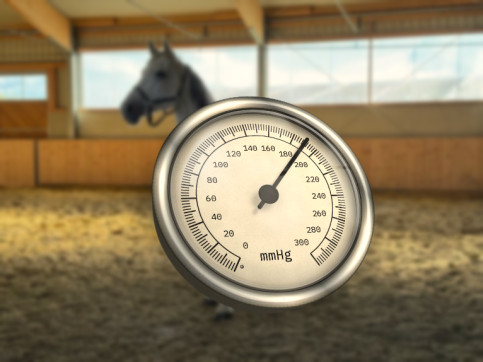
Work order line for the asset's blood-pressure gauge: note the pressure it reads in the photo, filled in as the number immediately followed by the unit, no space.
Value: 190mmHg
